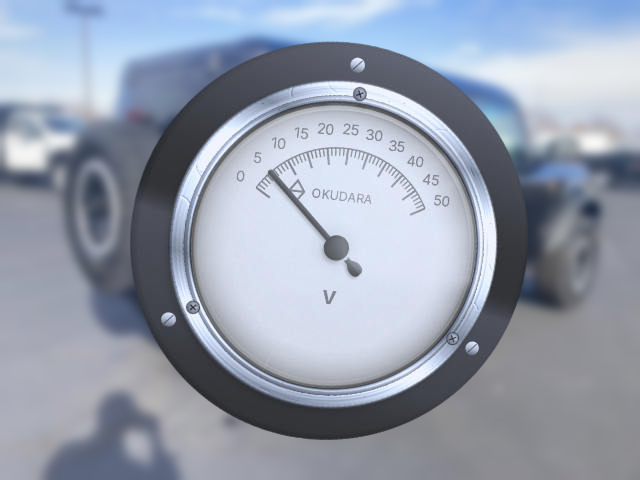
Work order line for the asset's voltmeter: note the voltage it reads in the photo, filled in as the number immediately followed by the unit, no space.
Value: 5V
